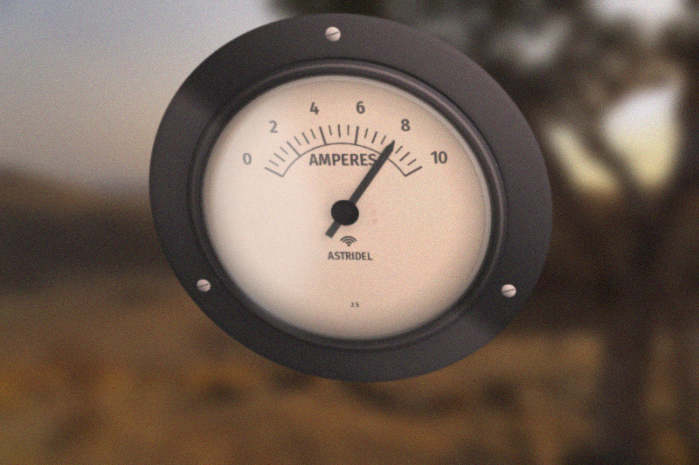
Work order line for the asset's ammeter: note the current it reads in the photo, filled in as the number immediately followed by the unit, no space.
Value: 8A
